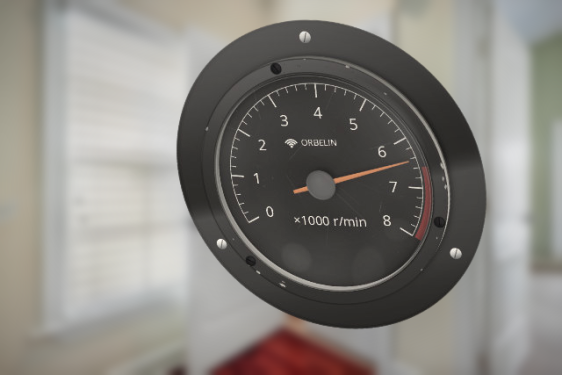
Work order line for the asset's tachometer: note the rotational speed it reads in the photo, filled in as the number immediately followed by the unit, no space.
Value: 6400rpm
